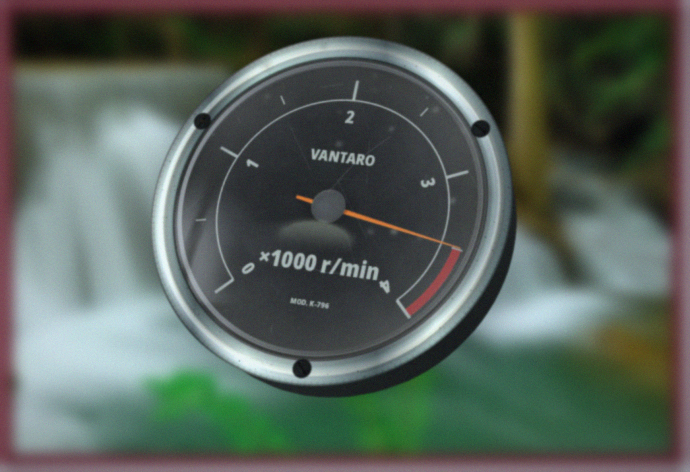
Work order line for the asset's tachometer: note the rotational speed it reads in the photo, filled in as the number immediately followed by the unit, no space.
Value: 3500rpm
